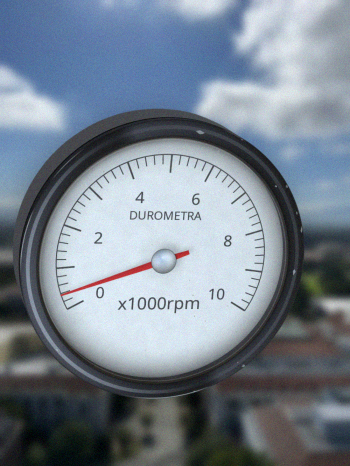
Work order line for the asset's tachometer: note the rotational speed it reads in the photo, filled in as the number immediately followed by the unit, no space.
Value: 400rpm
